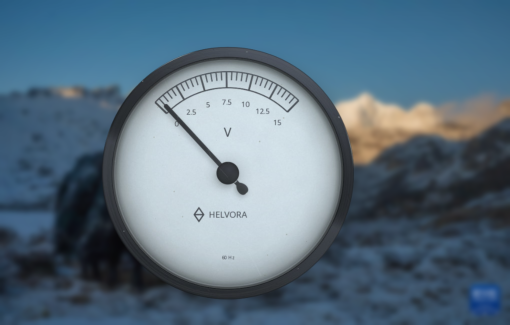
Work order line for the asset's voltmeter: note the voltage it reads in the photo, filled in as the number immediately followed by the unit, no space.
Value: 0.5V
